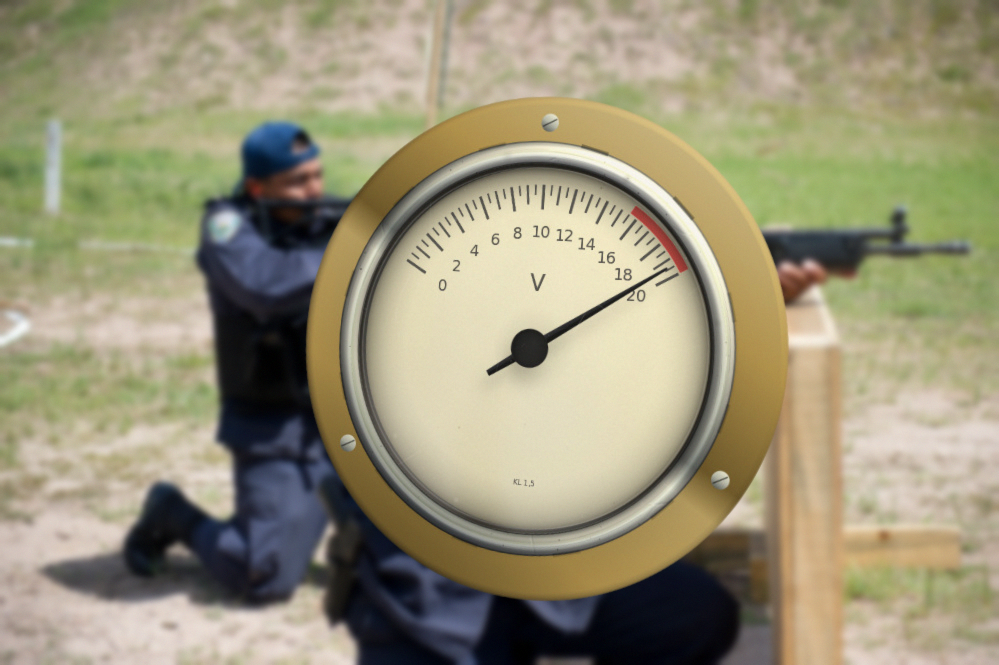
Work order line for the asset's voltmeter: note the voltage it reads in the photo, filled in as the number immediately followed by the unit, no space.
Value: 19.5V
